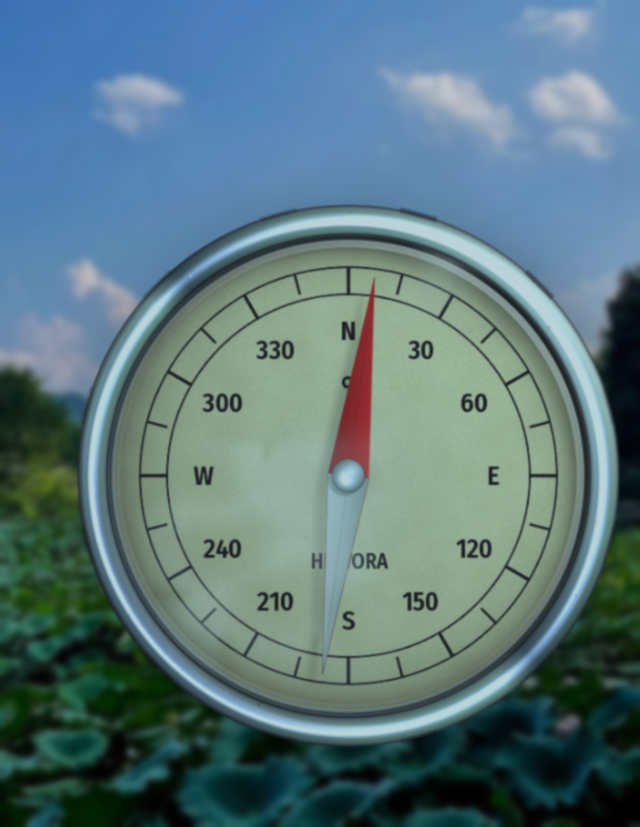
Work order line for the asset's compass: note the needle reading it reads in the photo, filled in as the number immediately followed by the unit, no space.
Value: 7.5°
